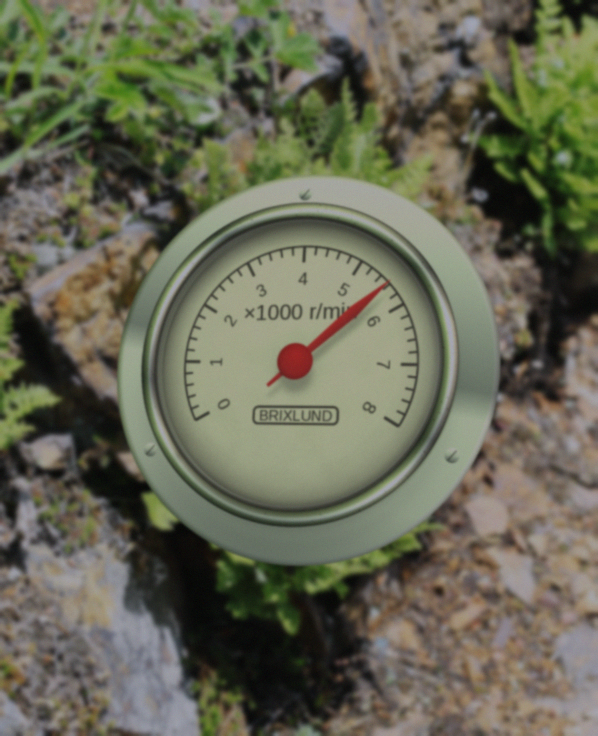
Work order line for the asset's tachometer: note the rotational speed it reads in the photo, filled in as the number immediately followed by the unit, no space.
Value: 5600rpm
